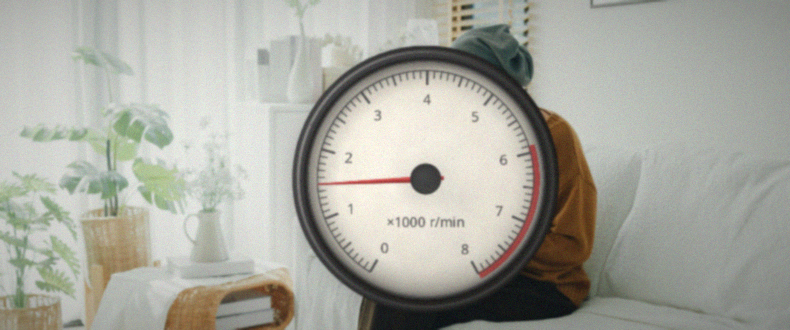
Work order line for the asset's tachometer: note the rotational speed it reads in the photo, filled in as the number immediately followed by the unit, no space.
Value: 1500rpm
